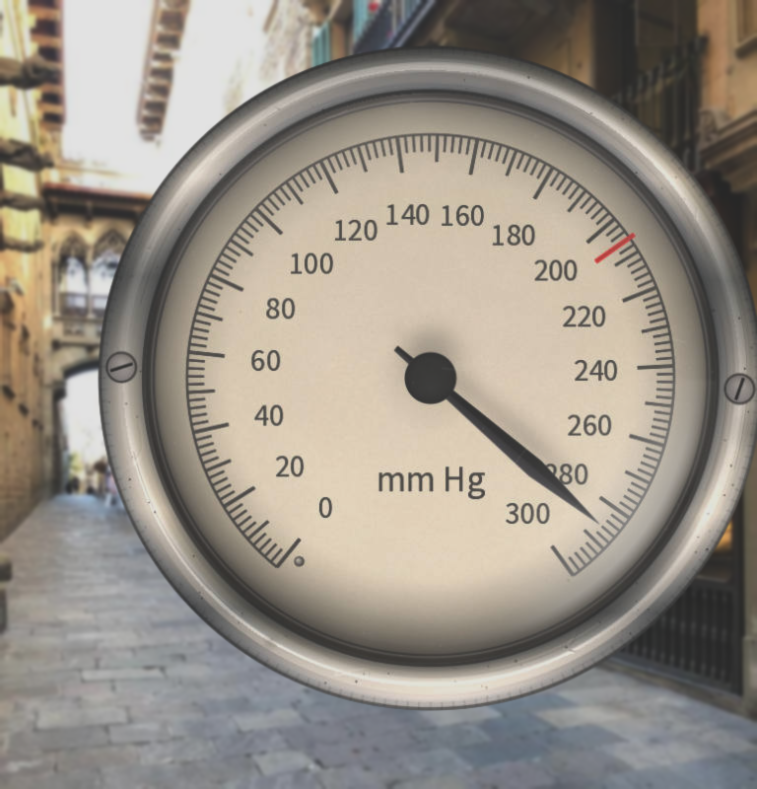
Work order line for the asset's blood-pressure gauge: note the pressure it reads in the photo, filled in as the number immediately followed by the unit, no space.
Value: 286mmHg
